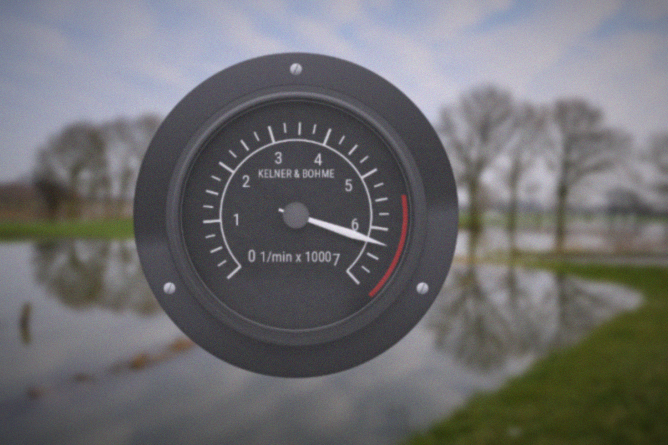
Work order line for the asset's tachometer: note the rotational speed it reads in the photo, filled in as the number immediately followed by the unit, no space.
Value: 6250rpm
